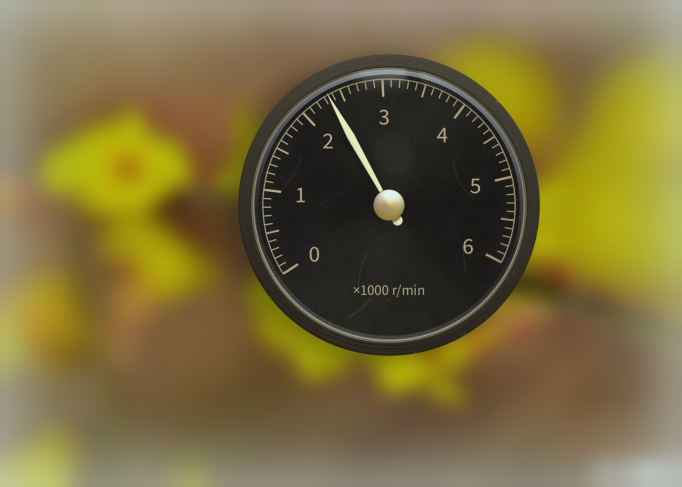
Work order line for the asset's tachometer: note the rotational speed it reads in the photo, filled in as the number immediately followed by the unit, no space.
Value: 2350rpm
